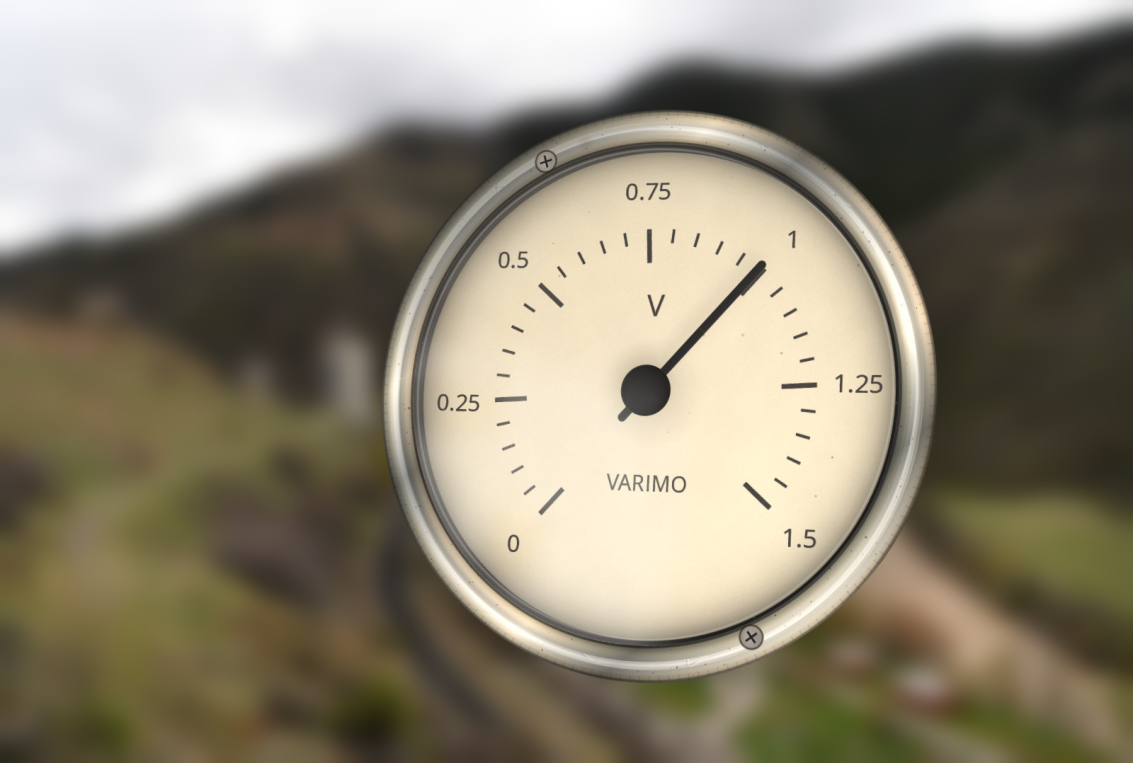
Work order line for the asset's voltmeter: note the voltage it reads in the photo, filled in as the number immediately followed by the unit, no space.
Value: 1V
